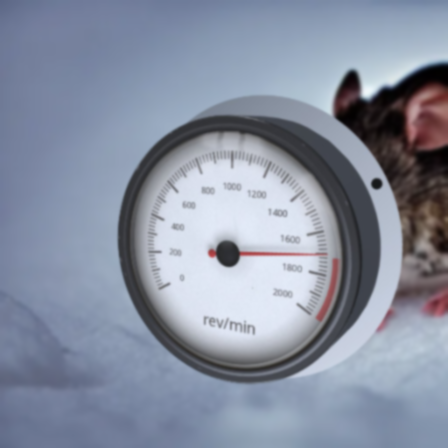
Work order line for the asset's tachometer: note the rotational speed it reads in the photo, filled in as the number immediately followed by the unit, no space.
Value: 1700rpm
